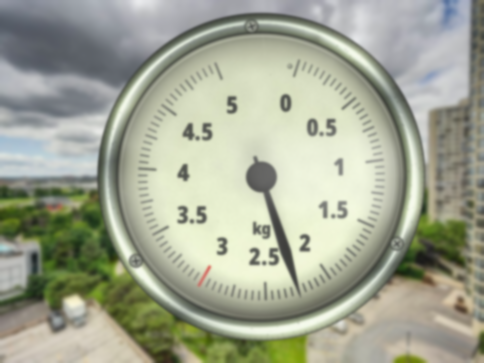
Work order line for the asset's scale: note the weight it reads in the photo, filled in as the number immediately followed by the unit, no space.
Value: 2.25kg
